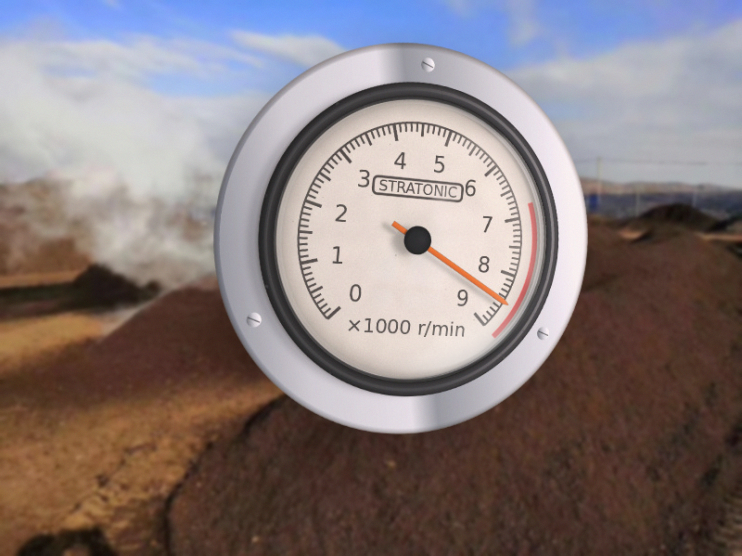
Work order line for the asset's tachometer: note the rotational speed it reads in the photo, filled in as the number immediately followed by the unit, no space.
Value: 8500rpm
